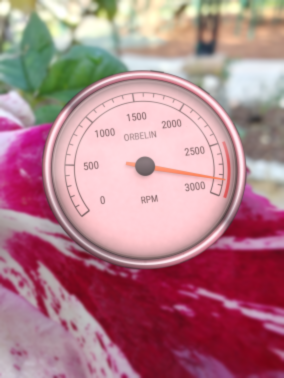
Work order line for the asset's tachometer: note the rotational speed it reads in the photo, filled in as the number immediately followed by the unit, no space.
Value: 2850rpm
